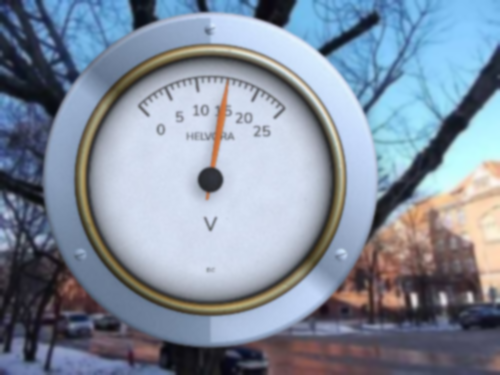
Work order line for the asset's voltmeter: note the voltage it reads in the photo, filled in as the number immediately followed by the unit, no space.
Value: 15V
